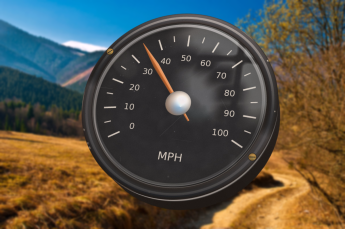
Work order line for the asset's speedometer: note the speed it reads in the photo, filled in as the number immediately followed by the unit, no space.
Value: 35mph
